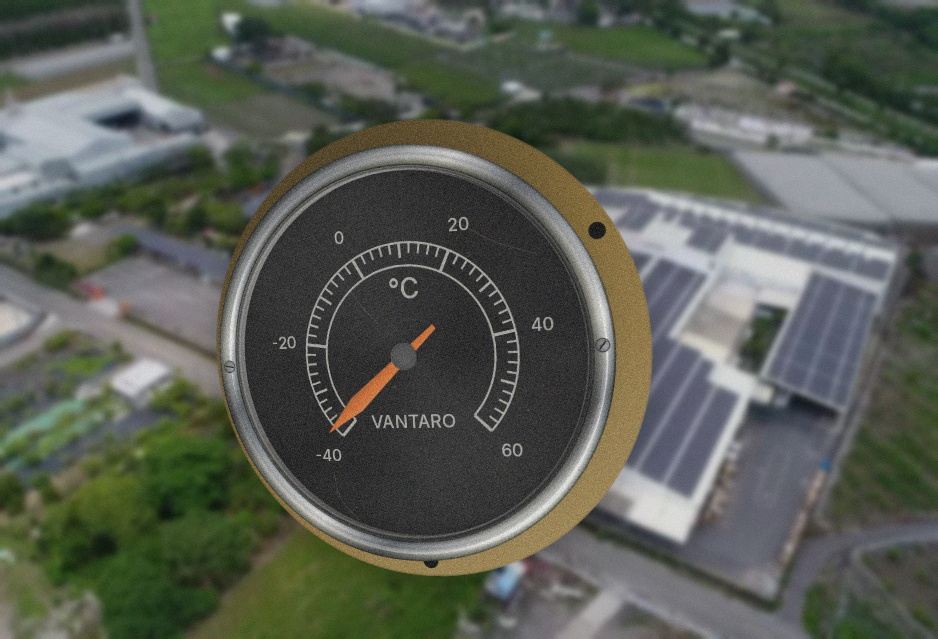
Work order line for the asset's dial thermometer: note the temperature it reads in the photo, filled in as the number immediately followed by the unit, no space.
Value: -38°C
